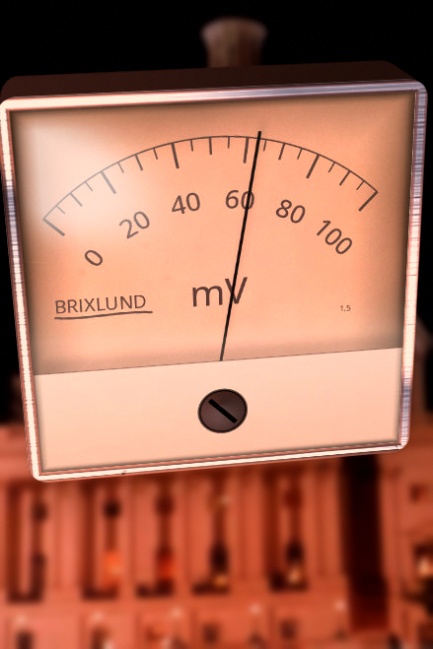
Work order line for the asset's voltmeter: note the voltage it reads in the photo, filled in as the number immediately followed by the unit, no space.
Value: 62.5mV
